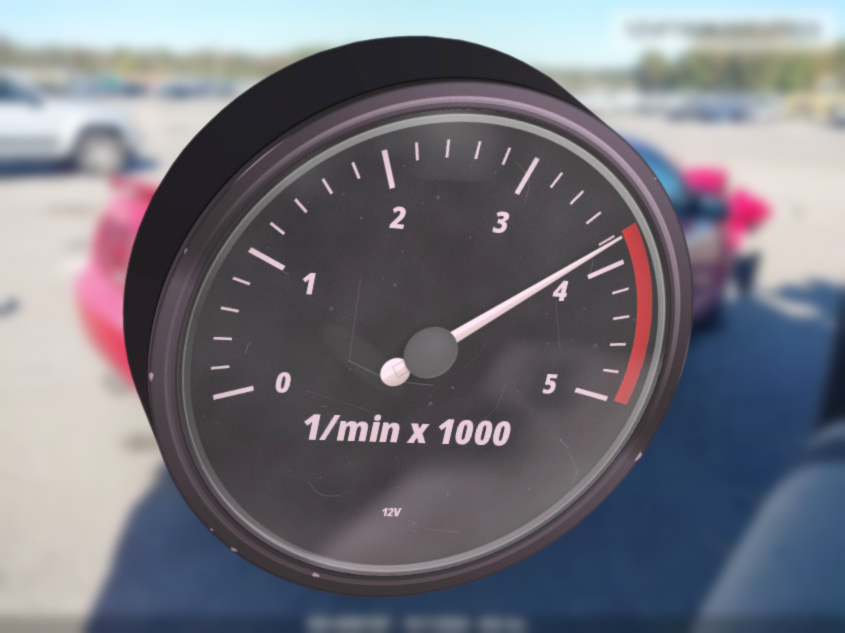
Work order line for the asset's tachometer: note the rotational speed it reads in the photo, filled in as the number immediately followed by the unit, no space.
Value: 3800rpm
